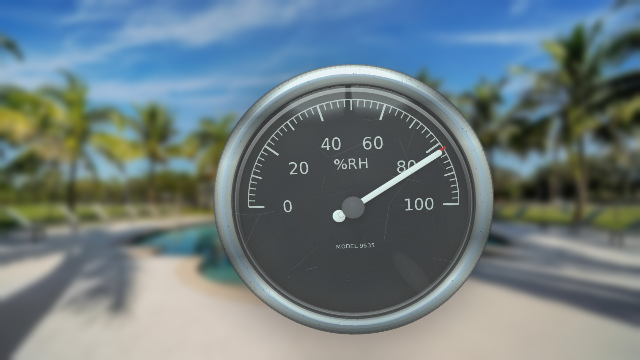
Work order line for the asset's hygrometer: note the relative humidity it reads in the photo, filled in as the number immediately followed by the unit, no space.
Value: 82%
